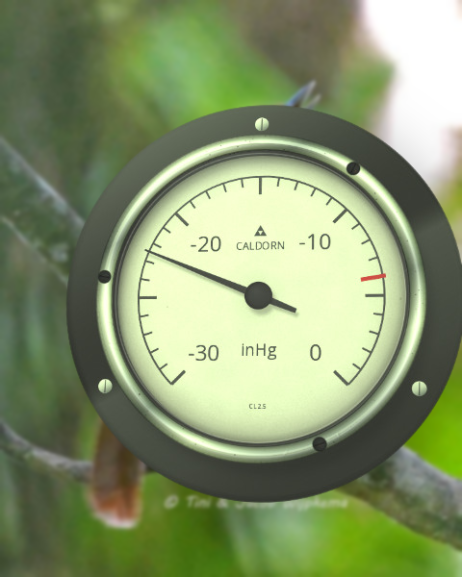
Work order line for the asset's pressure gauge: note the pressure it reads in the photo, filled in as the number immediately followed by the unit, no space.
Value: -22.5inHg
